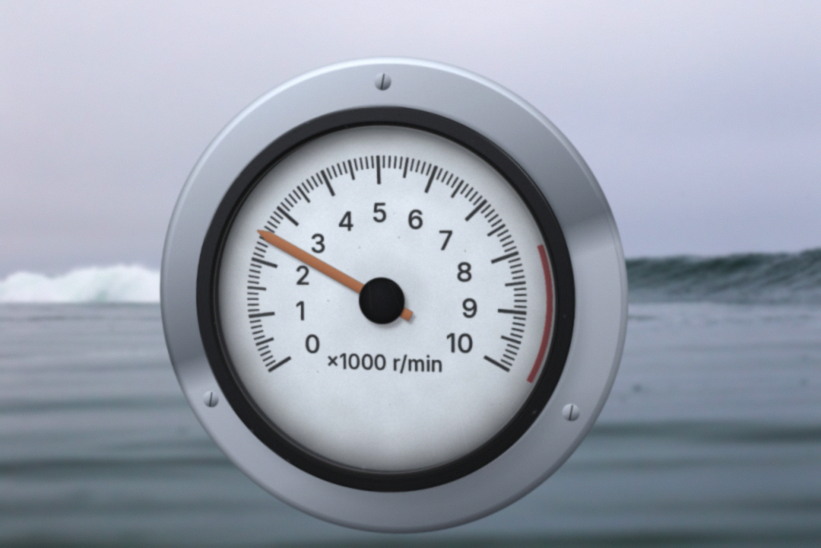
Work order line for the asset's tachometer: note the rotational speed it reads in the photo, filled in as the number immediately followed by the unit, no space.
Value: 2500rpm
